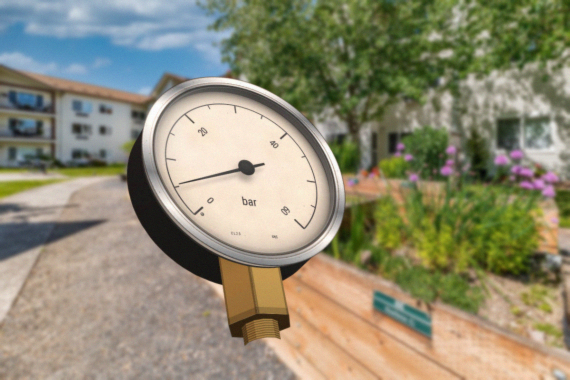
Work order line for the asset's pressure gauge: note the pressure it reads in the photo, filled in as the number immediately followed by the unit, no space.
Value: 5bar
